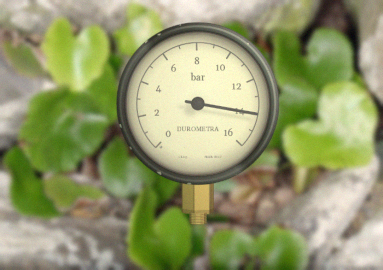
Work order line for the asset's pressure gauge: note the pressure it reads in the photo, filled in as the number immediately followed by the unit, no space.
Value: 14bar
